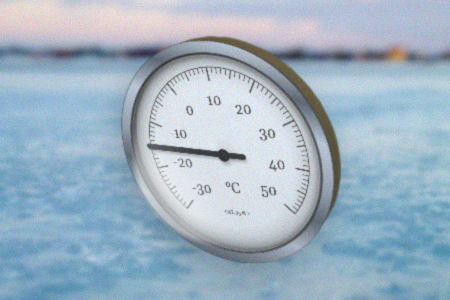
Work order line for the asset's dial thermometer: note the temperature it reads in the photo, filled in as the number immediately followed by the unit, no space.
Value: -15°C
